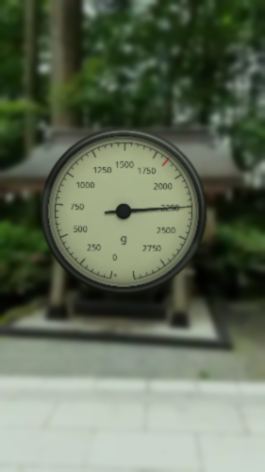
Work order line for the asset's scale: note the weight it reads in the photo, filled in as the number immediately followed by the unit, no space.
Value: 2250g
